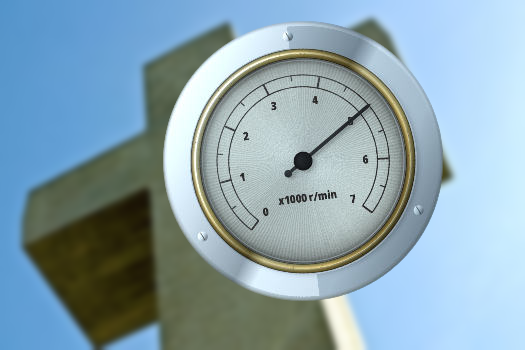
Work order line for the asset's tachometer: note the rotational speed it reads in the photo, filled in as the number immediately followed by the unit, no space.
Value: 5000rpm
